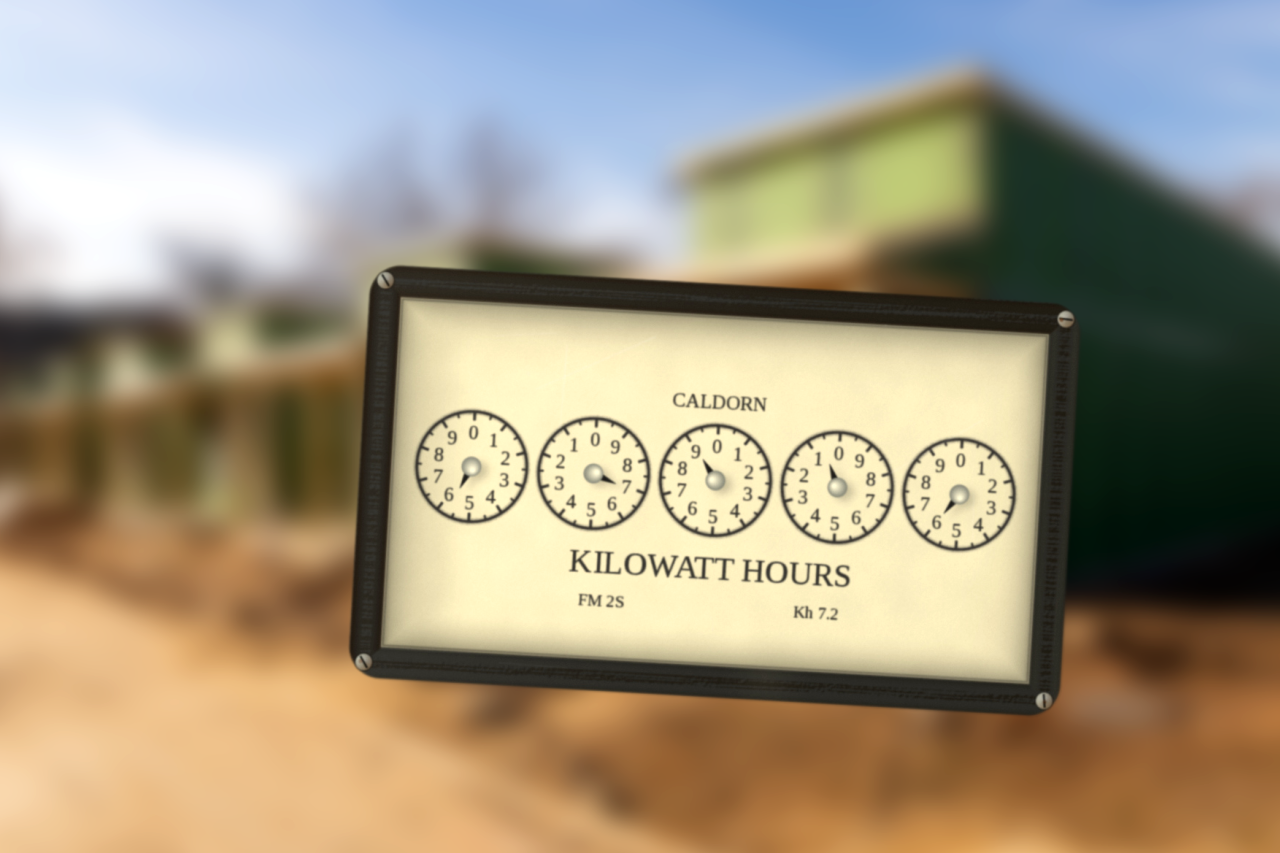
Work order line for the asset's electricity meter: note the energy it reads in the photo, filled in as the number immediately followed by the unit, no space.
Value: 56906kWh
